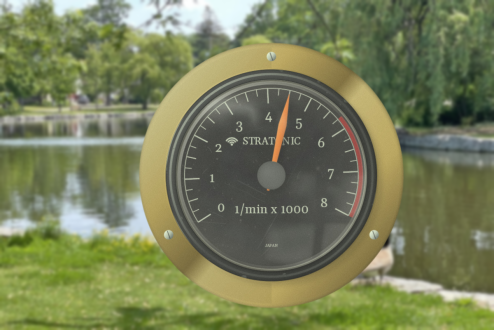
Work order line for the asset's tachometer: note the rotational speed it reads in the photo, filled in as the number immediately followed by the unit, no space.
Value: 4500rpm
